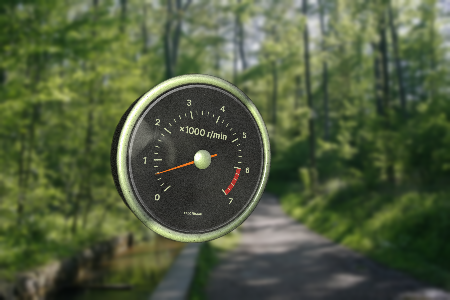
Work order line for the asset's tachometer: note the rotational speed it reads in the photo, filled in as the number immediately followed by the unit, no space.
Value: 600rpm
